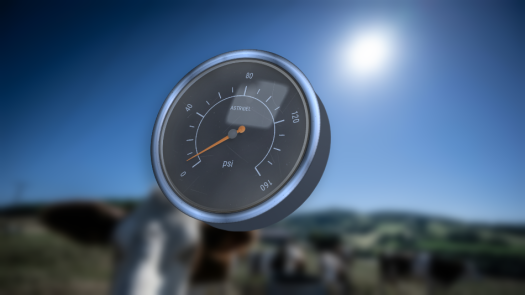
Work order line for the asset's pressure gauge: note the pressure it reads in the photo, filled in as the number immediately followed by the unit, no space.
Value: 5psi
